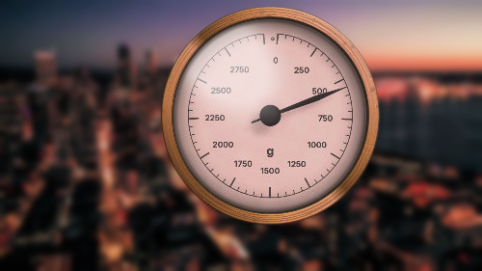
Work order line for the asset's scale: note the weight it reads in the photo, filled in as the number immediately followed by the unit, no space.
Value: 550g
